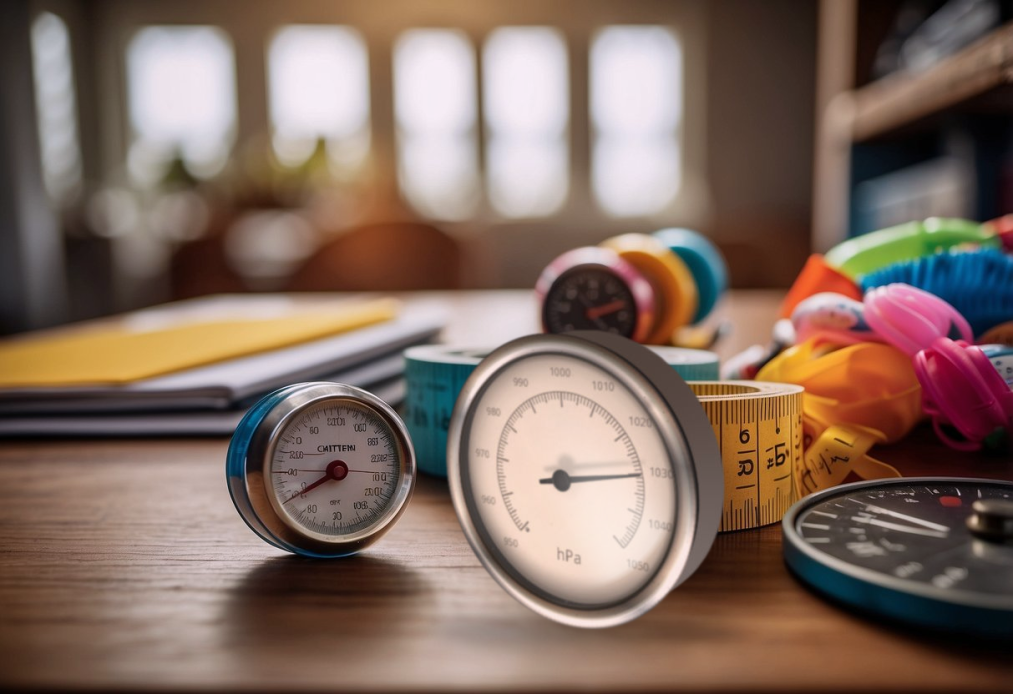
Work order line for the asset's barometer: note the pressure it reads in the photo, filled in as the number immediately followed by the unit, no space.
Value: 1030hPa
